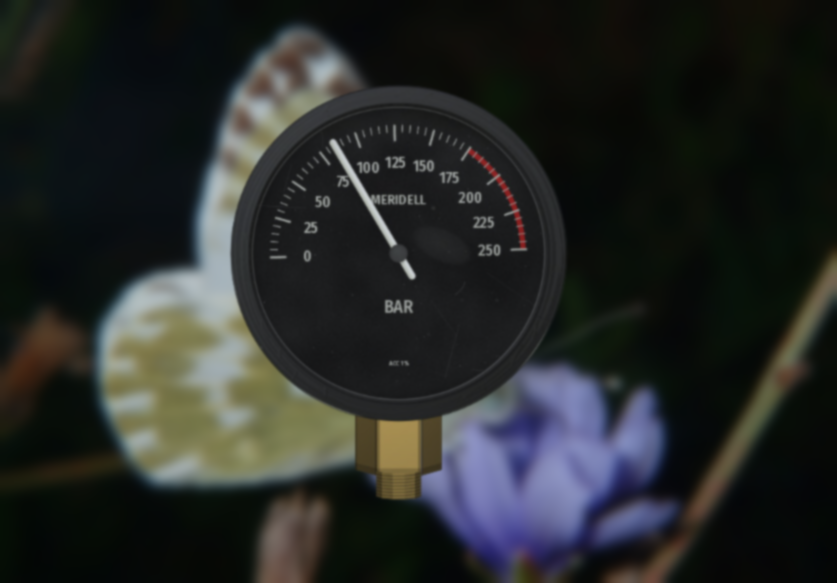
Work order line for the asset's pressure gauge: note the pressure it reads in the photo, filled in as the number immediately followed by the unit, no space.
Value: 85bar
